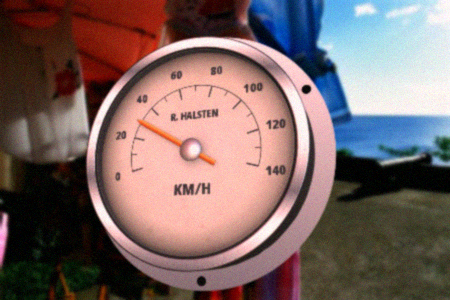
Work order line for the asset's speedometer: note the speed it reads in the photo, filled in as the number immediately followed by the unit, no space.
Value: 30km/h
